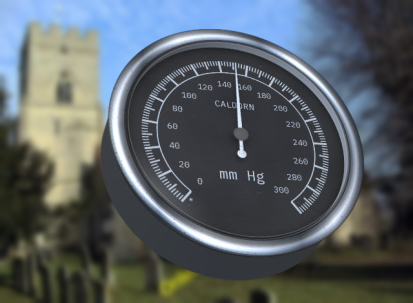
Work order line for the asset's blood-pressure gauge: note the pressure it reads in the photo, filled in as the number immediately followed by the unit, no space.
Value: 150mmHg
